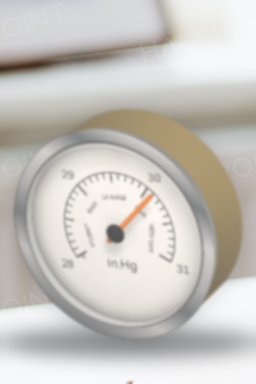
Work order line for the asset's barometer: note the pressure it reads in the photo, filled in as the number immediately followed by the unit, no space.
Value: 30.1inHg
